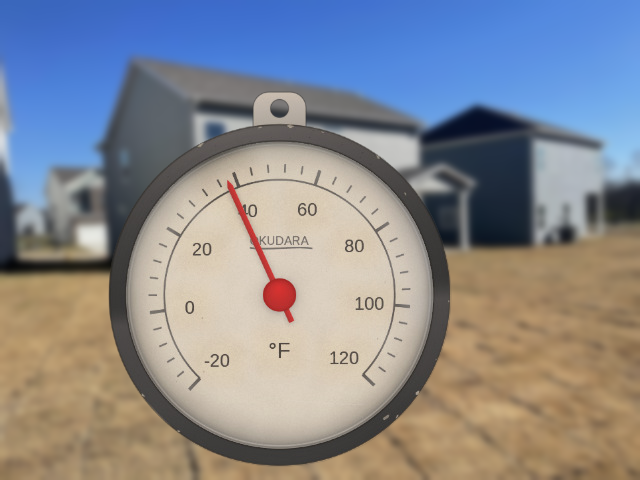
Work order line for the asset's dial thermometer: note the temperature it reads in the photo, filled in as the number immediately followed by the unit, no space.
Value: 38°F
